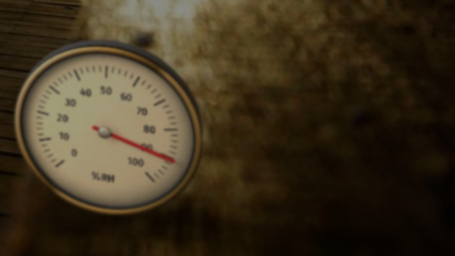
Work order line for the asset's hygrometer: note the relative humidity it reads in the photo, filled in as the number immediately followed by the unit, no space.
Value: 90%
